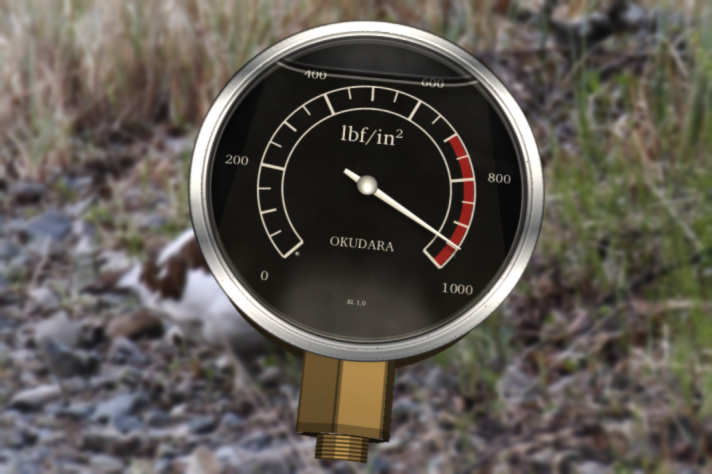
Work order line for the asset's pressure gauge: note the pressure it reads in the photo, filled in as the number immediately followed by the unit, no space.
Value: 950psi
